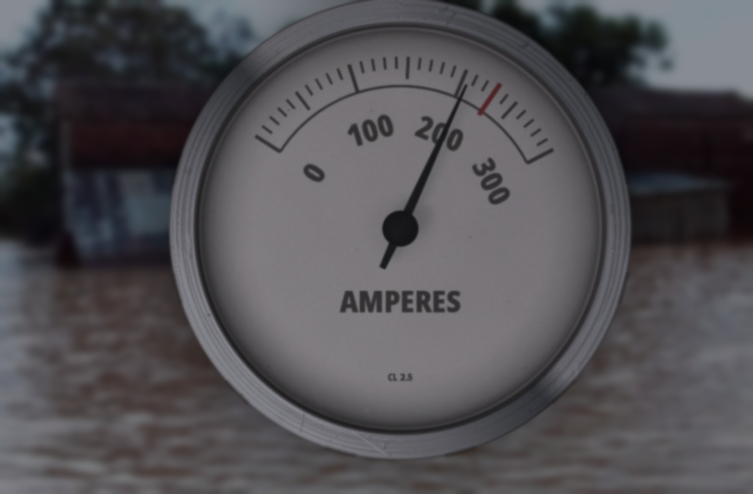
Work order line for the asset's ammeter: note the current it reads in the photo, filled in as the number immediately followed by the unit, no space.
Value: 205A
